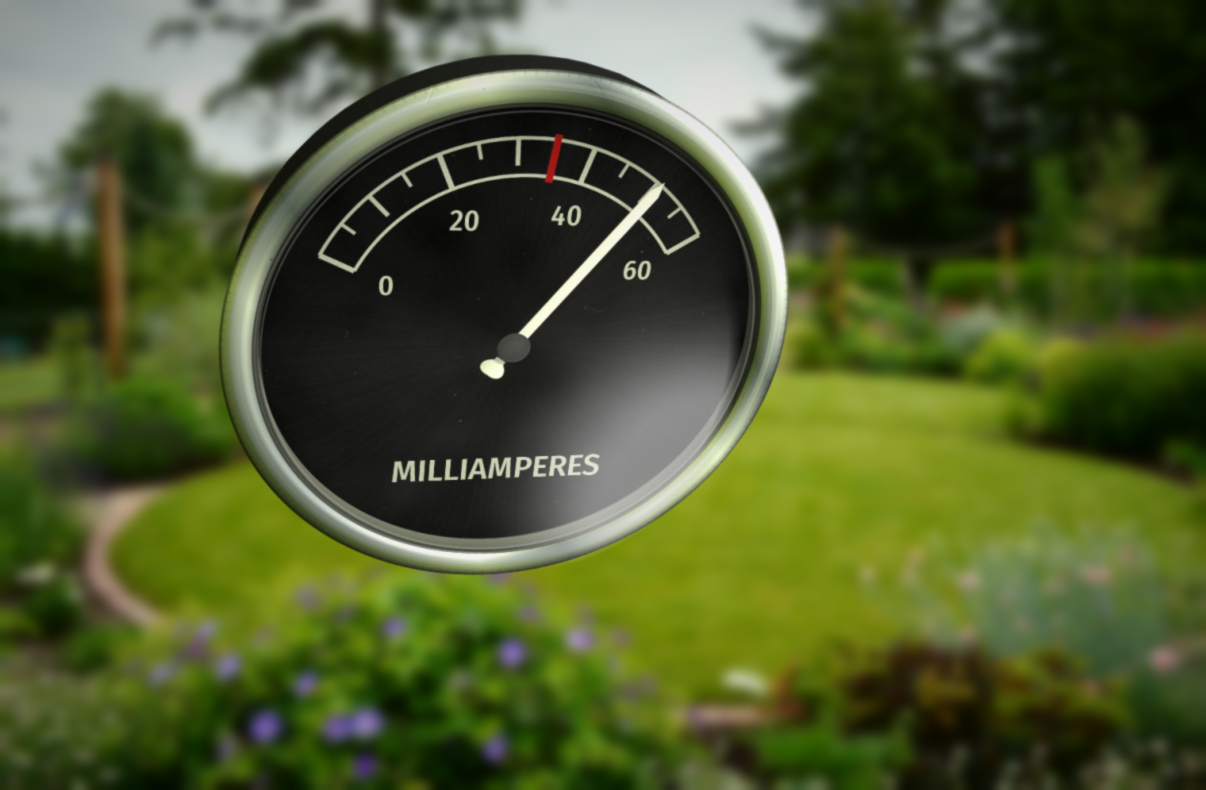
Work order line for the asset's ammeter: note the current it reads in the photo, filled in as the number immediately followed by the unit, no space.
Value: 50mA
